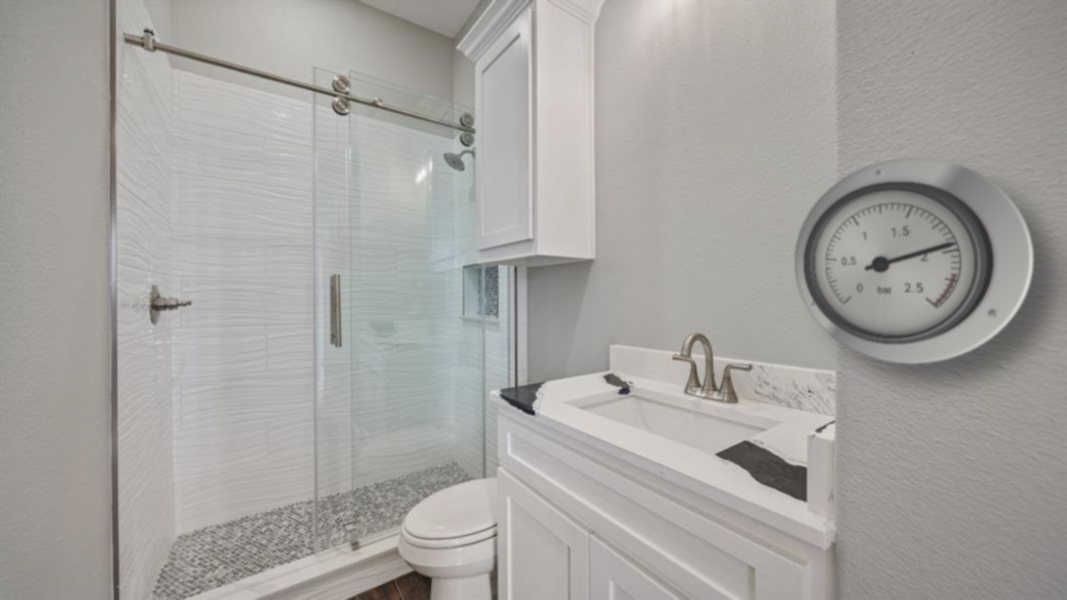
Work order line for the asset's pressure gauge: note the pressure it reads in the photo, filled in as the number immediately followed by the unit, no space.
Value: 1.95bar
